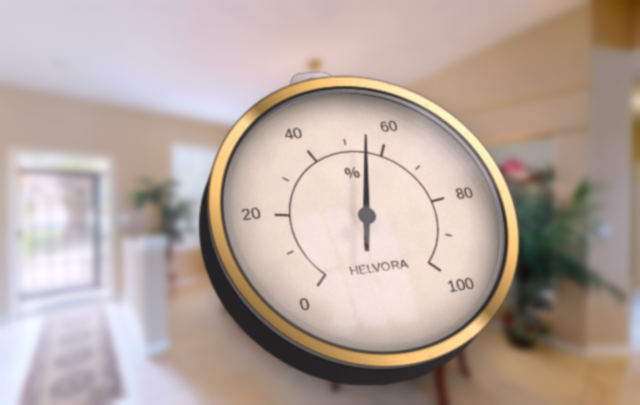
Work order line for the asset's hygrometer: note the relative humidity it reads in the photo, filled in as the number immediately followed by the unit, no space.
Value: 55%
